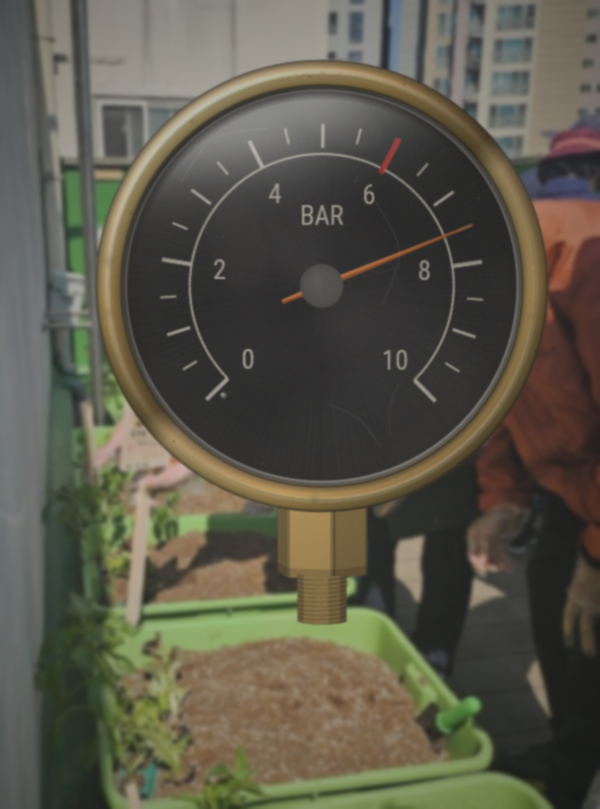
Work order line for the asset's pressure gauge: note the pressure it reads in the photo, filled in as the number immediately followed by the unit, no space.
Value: 7.5bar
